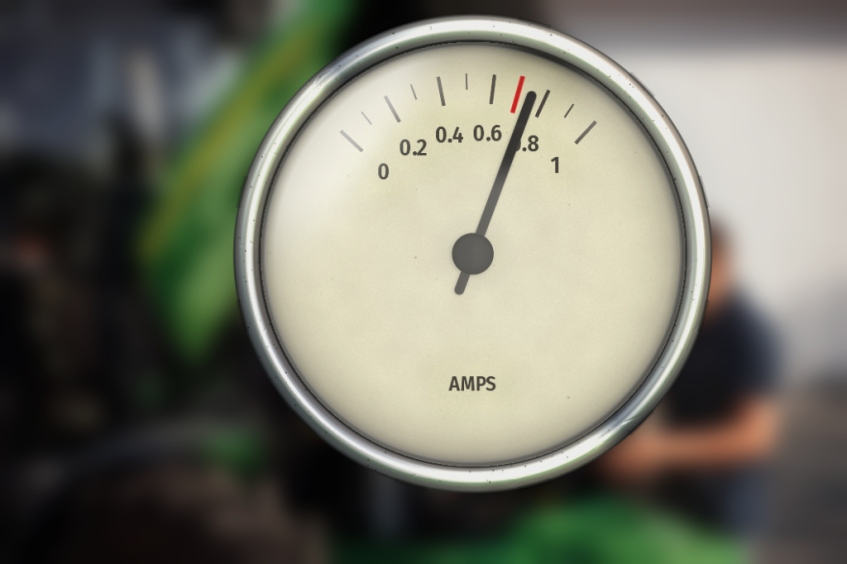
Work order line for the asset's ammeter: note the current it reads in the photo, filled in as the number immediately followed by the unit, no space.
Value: 0.75A
